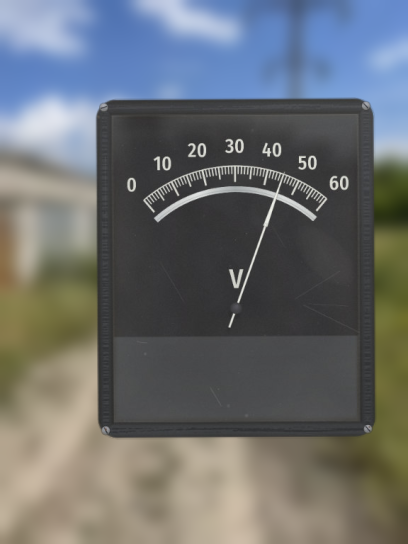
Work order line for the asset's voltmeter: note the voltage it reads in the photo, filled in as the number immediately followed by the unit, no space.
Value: 45V
